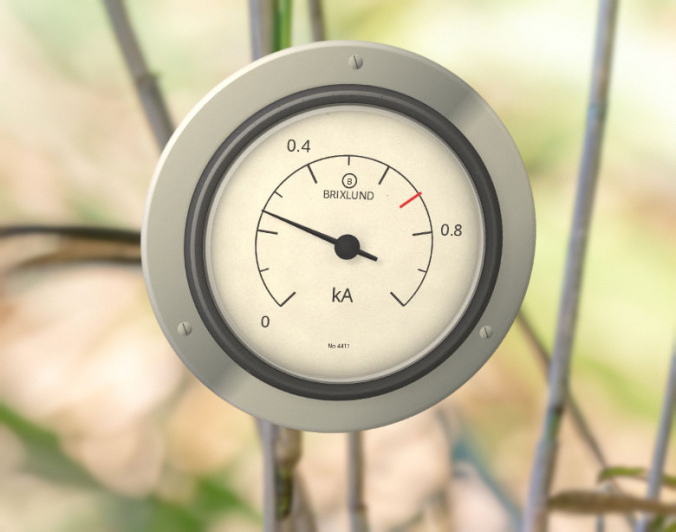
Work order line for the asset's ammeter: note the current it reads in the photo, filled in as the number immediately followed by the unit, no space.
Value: 0.25kA
